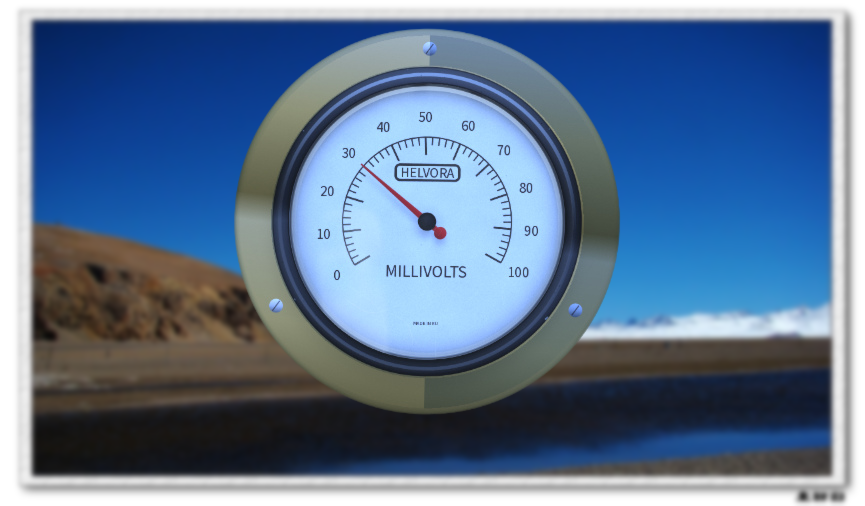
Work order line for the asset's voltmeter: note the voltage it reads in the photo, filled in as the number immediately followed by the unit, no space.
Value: 30mV
